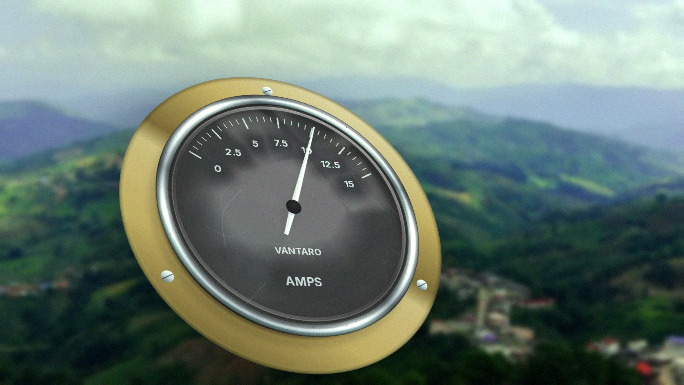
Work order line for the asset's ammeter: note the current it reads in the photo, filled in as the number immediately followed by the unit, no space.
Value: 10A
